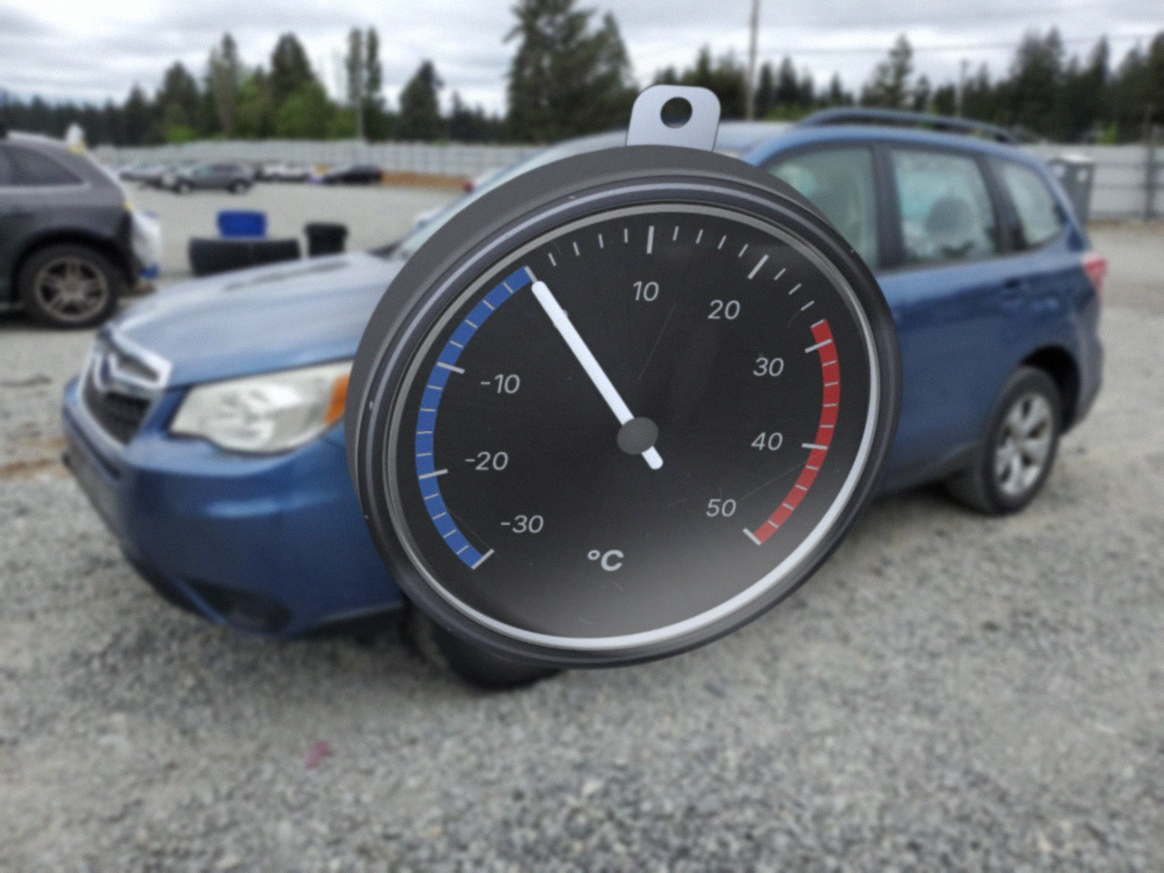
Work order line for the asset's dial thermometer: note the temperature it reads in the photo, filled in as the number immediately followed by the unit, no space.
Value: 0°C
